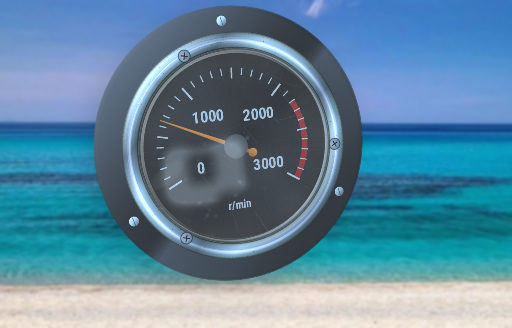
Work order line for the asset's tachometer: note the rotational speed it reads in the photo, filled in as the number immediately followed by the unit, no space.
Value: 650rpm
